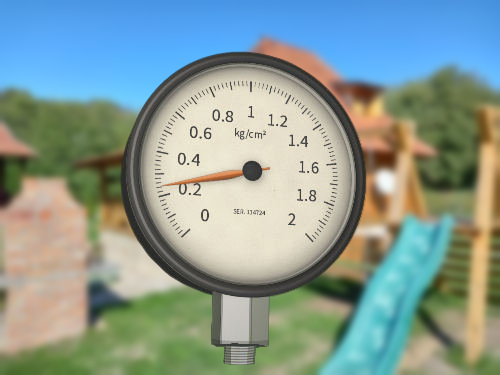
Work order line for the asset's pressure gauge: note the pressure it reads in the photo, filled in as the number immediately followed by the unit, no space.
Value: 0.24kg/cm²
